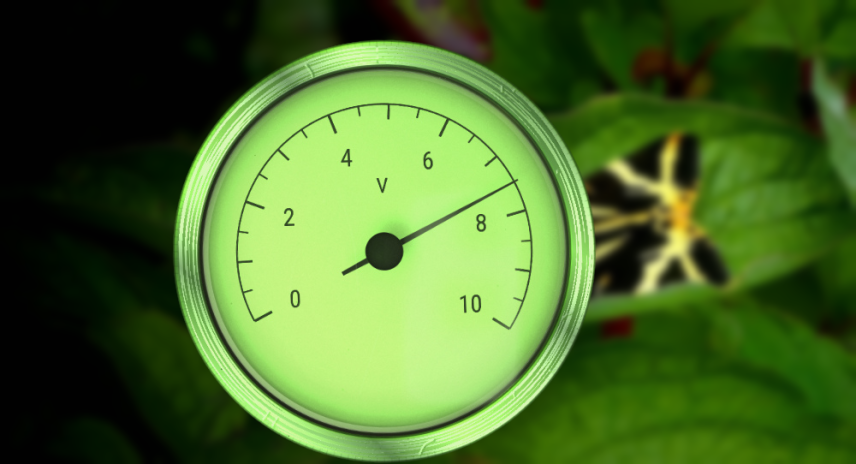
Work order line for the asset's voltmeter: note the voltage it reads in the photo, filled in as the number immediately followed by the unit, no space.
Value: 7.5V
